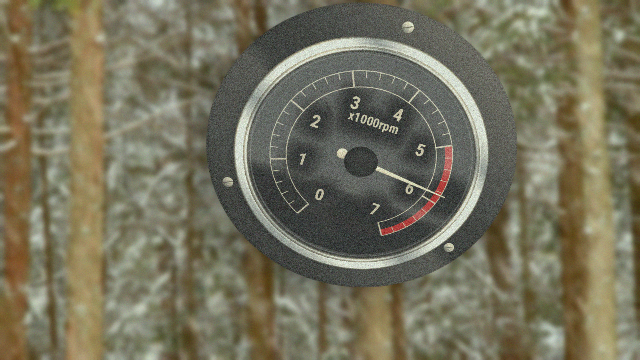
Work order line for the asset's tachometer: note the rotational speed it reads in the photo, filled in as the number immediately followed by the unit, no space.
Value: 5800rpm
